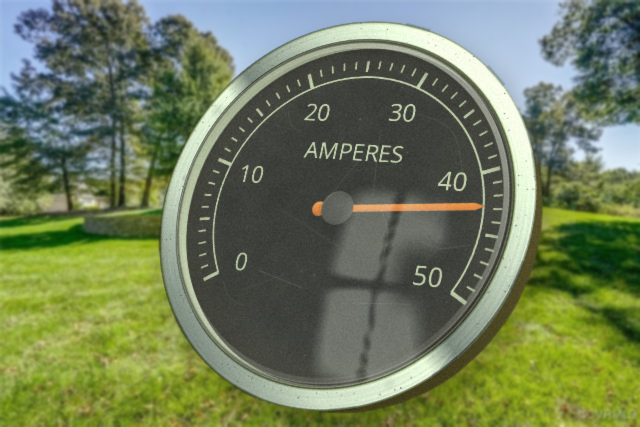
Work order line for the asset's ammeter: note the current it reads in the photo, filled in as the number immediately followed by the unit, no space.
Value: 43A
